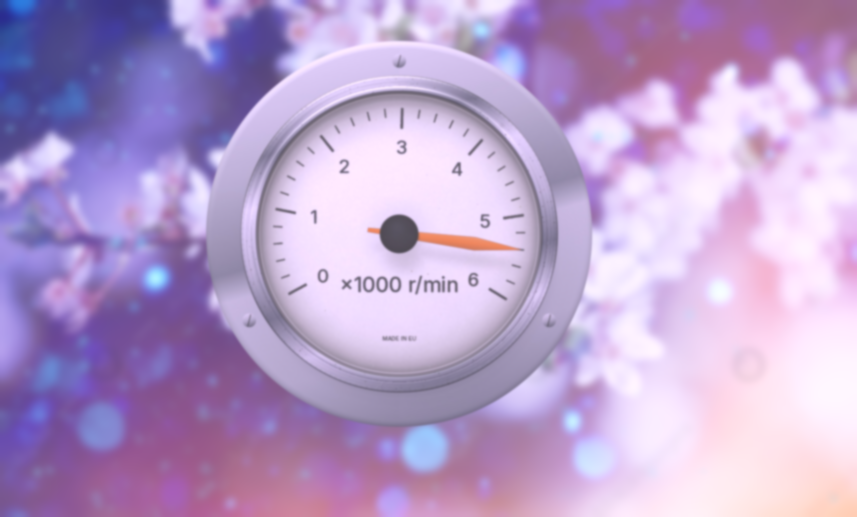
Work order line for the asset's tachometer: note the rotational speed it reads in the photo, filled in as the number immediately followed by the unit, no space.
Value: 5400rpm
